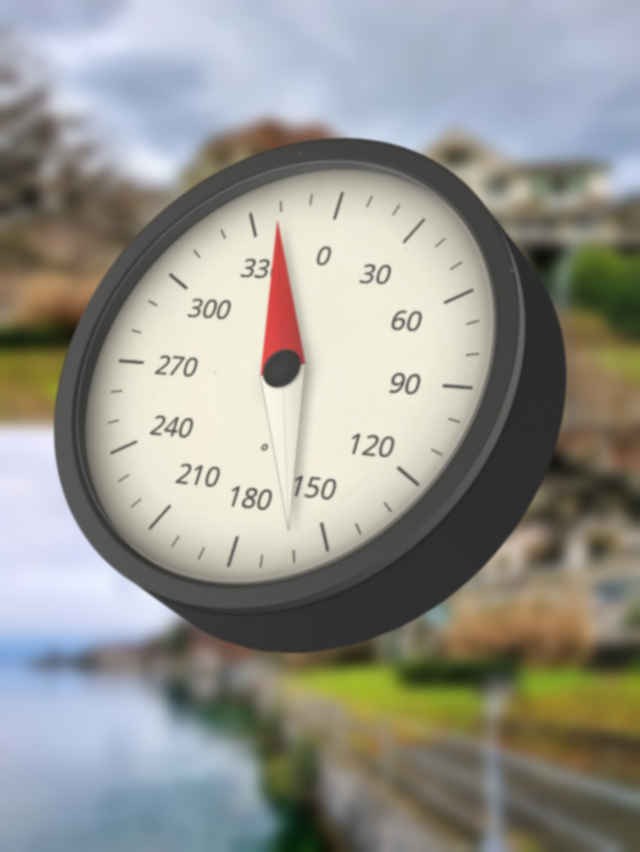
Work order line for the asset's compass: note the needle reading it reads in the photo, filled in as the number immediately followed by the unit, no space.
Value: 340°
